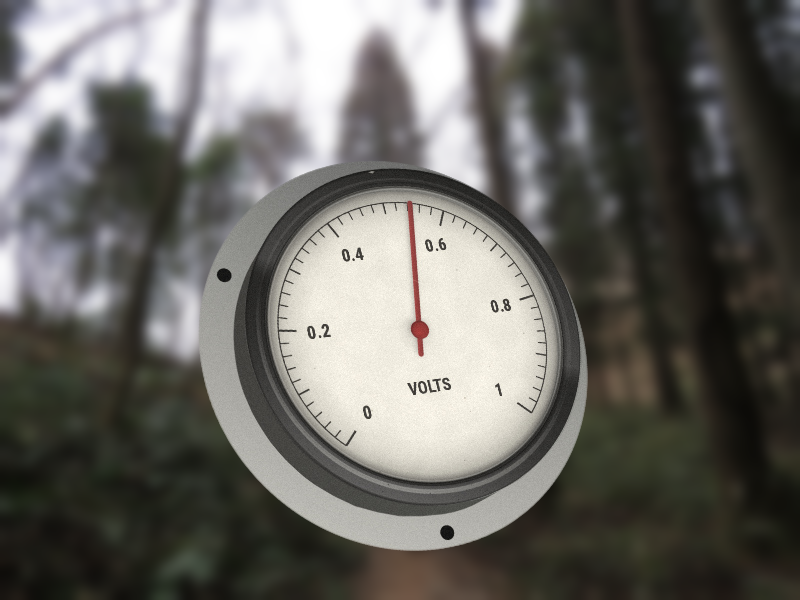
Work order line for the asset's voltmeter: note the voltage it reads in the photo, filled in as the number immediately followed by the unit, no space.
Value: 0.54V
